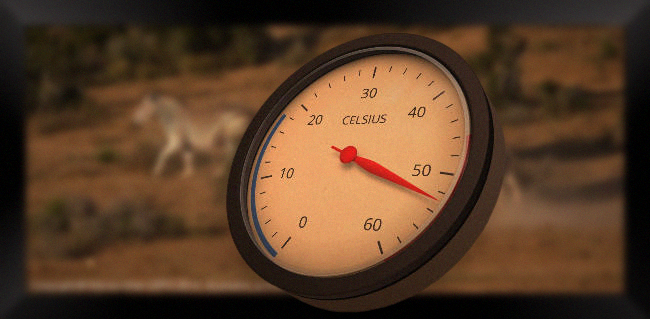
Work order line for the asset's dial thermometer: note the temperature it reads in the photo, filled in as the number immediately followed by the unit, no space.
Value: 53°C
